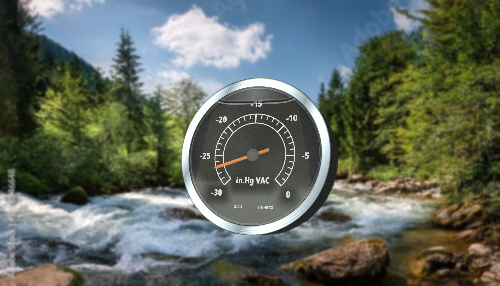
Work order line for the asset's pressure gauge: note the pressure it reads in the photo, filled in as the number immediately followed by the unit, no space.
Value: -27inHg
